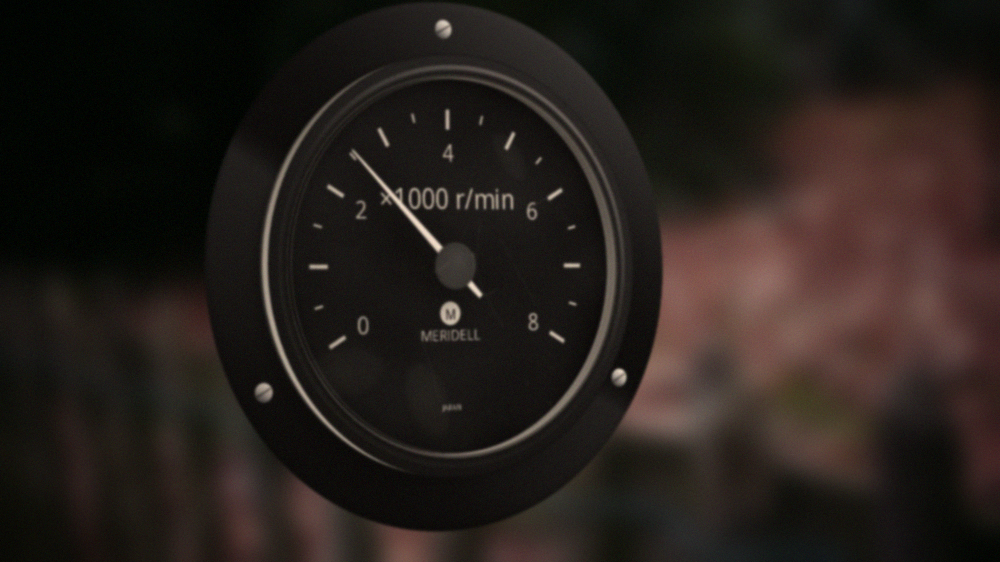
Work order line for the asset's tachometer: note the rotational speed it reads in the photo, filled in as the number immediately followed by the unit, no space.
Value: 2500rpm
